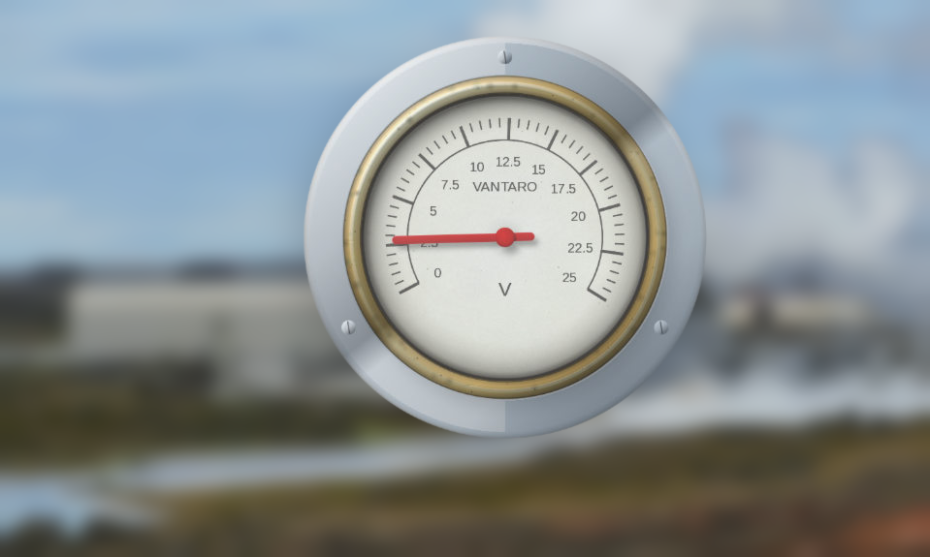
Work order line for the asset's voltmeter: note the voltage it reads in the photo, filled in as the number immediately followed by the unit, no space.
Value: 2.75V
